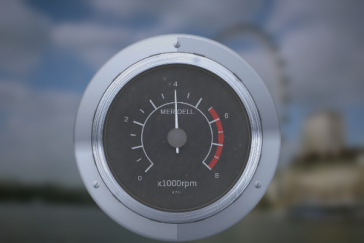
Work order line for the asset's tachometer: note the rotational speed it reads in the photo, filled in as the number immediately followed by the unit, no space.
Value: 4000rpm
